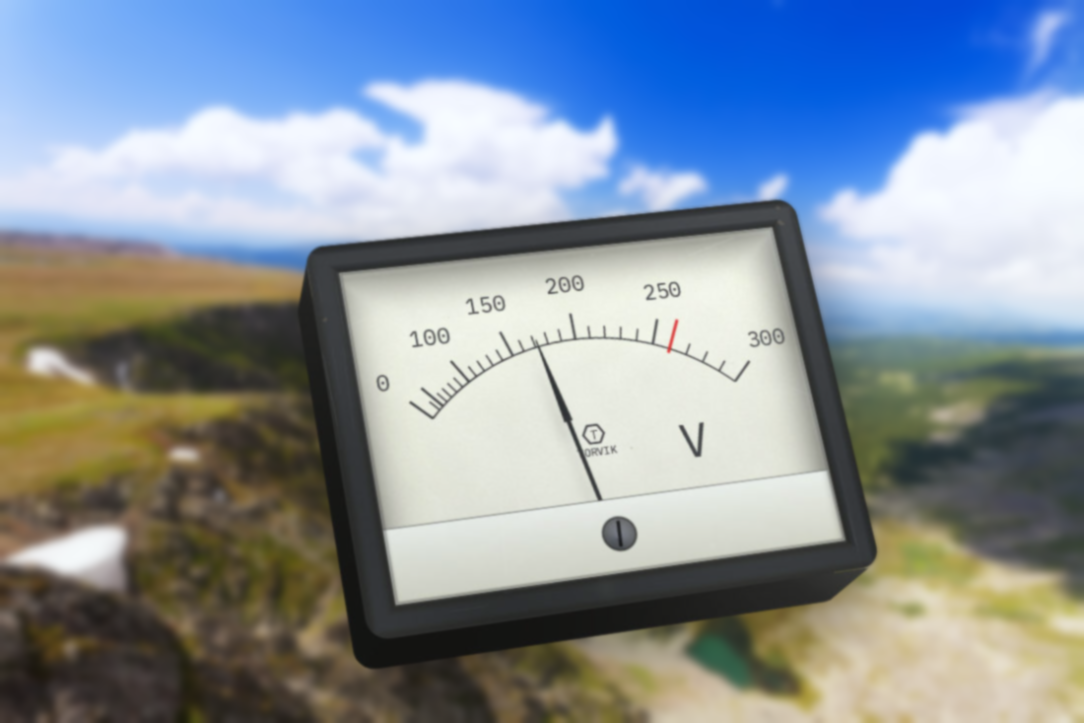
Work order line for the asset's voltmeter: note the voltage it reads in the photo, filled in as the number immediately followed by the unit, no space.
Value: 170V
